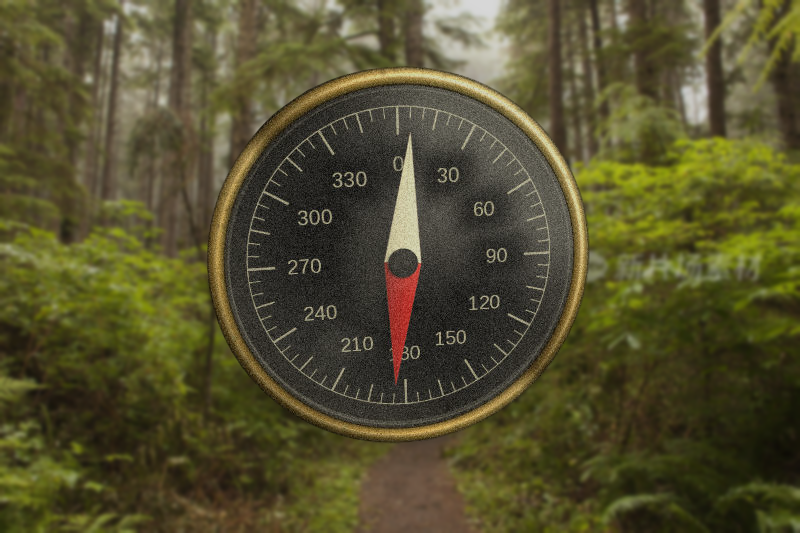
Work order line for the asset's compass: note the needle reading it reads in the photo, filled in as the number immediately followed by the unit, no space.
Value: 185°
